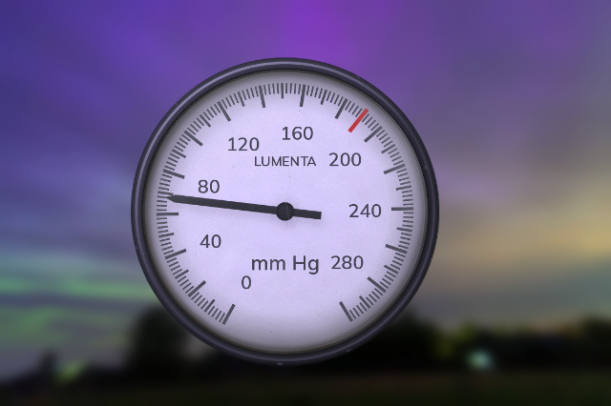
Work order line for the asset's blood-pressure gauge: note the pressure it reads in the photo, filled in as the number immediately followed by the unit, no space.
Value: 68mmHg
